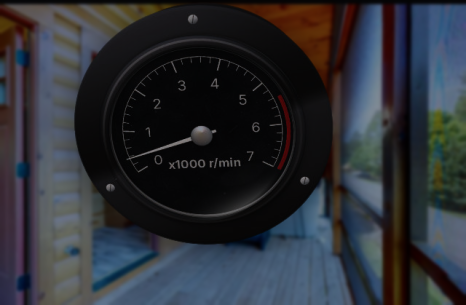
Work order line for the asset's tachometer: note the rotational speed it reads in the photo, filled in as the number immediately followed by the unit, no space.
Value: 400rpm
